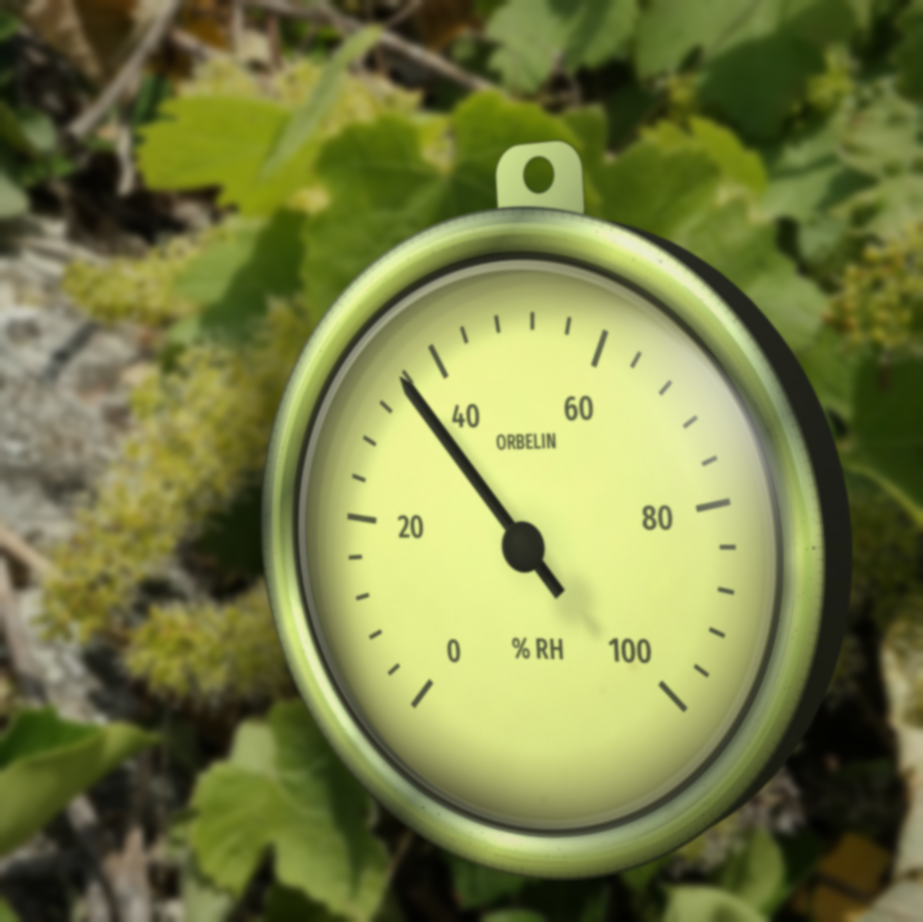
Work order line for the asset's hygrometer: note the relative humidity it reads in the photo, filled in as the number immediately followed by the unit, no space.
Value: 36%
